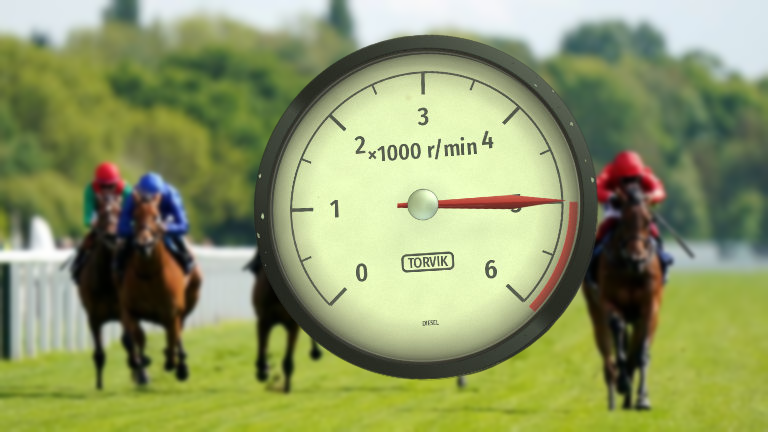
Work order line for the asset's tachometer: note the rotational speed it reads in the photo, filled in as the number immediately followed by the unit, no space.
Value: 5000rpm
